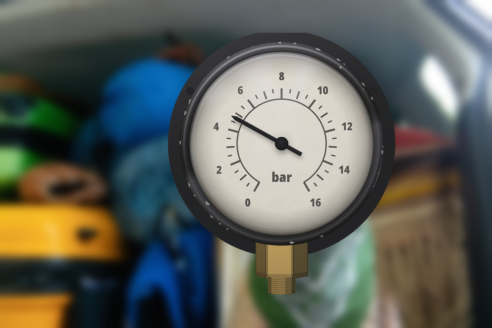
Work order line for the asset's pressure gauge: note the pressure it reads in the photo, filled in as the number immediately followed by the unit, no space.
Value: 4.75bar
